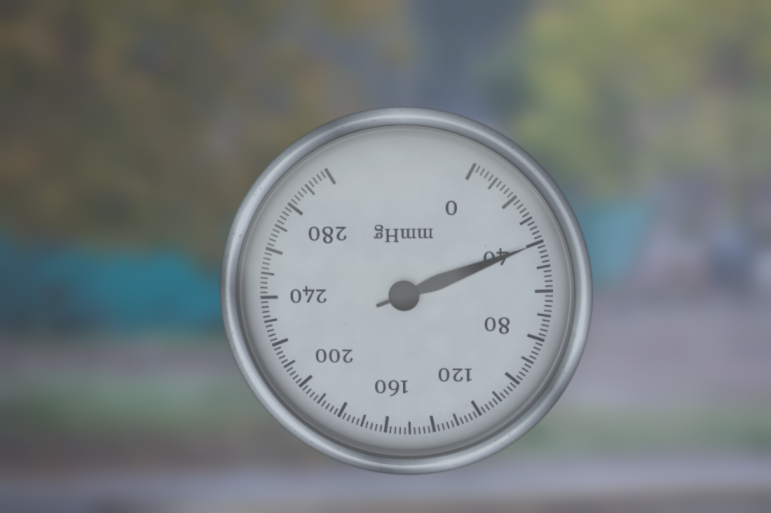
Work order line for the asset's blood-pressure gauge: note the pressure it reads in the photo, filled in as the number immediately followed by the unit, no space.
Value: 40mmHg
